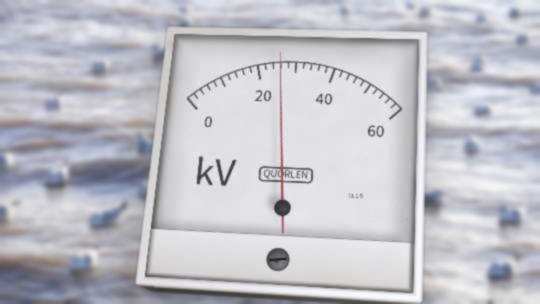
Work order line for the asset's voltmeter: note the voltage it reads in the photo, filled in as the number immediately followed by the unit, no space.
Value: 26kV
